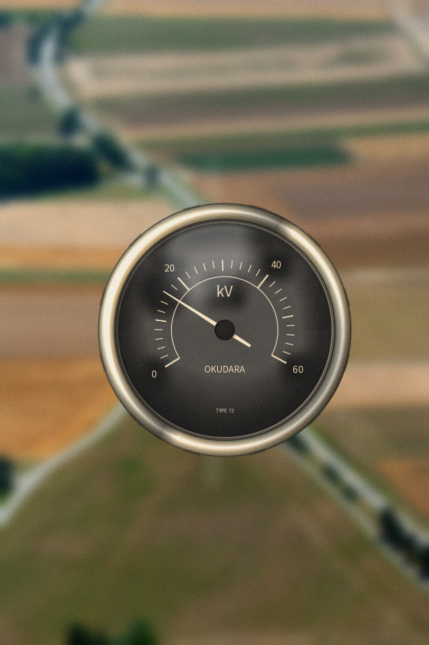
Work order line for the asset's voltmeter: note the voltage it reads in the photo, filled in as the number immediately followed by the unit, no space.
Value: 16kV
